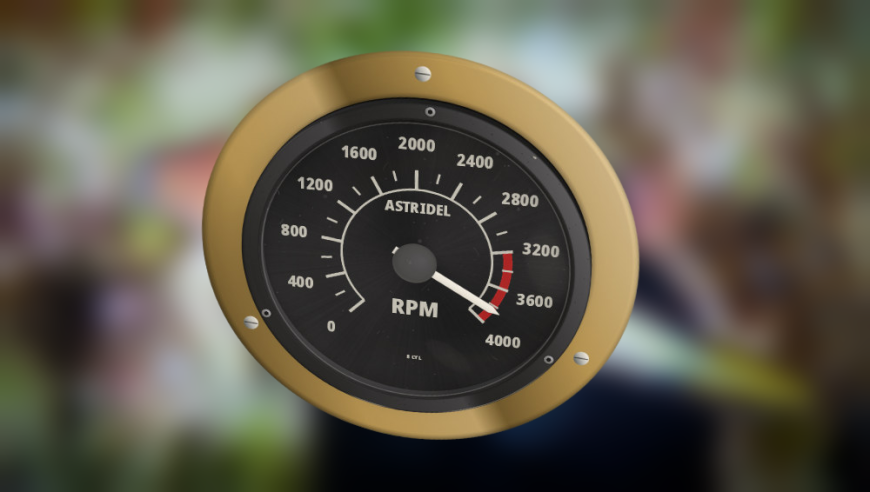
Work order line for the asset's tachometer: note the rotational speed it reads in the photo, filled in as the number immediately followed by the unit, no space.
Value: 3800rpm
